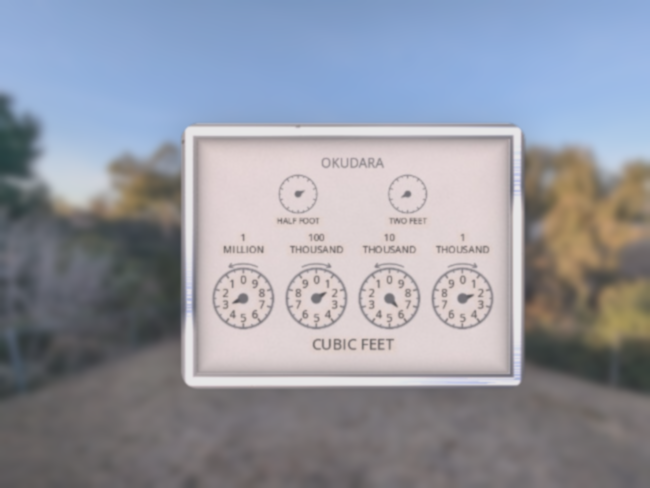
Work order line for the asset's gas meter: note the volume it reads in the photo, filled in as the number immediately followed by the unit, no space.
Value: 316200ft³
